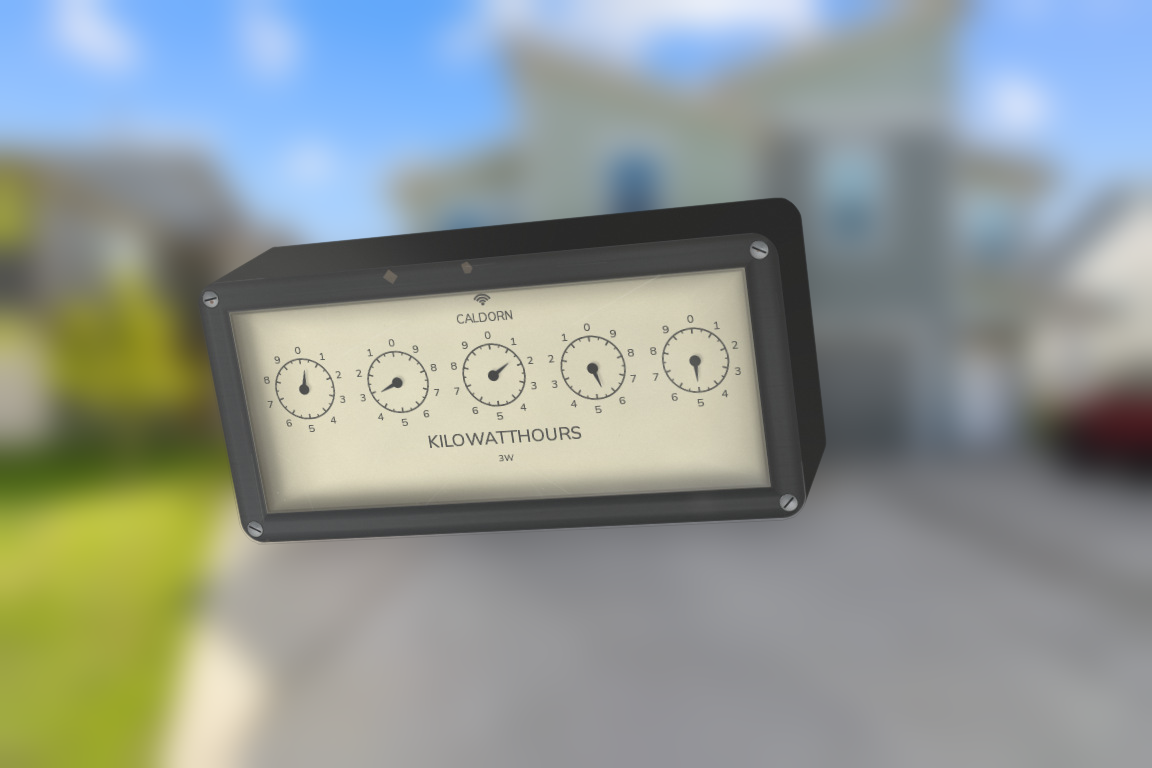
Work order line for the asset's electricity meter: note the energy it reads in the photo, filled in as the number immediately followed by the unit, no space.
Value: 3155kWh
